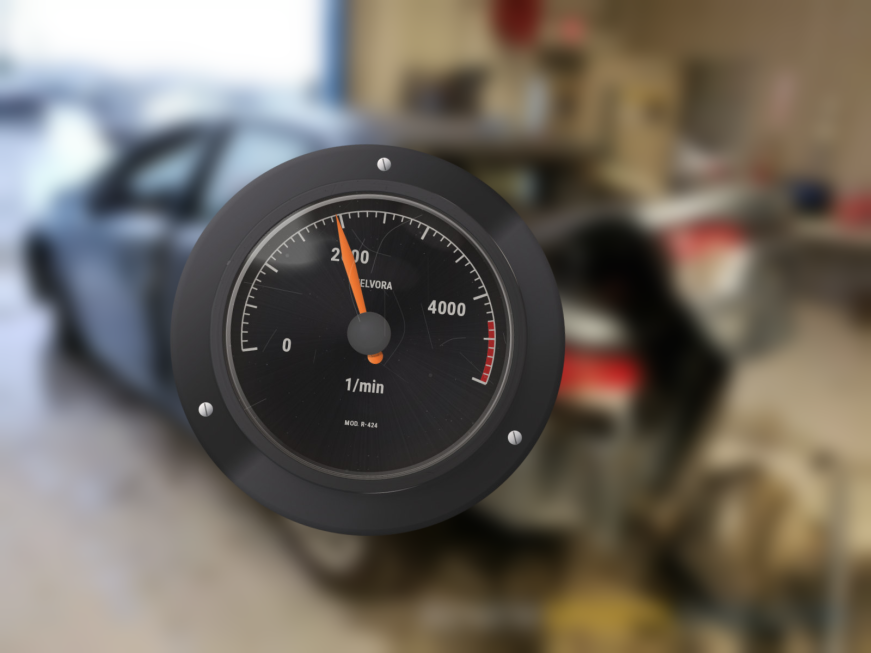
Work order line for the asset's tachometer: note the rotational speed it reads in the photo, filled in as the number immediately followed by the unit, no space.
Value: 1950rpm
